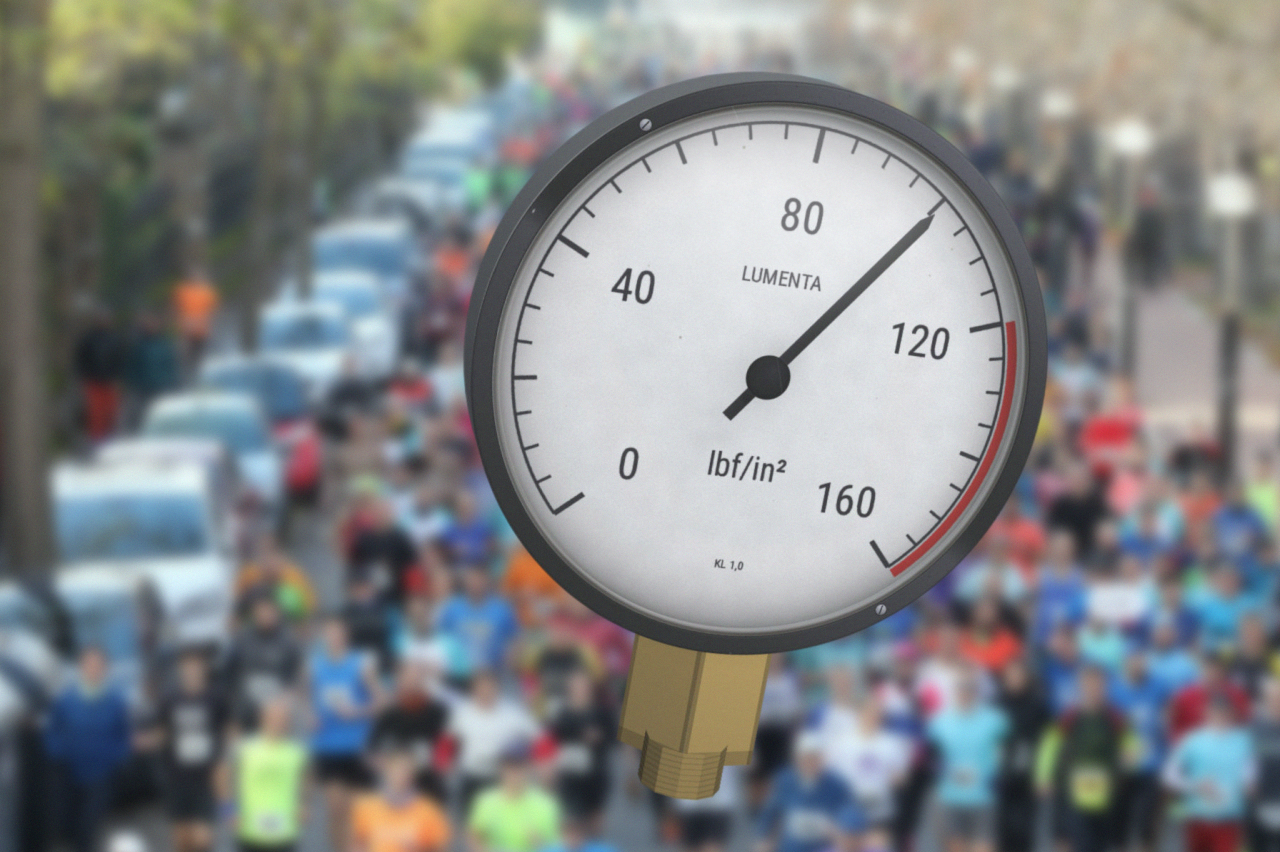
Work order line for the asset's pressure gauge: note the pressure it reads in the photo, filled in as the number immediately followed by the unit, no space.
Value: 100psi
